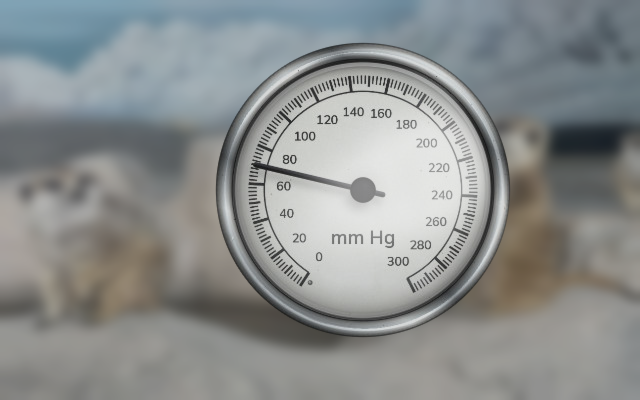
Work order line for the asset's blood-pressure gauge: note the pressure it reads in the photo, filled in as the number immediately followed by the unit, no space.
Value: 70mmHg
